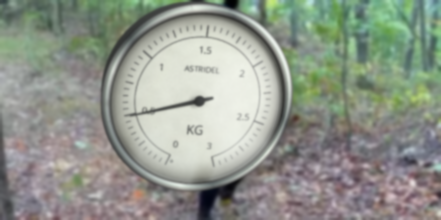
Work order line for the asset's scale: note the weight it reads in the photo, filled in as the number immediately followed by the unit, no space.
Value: 0.5kg
